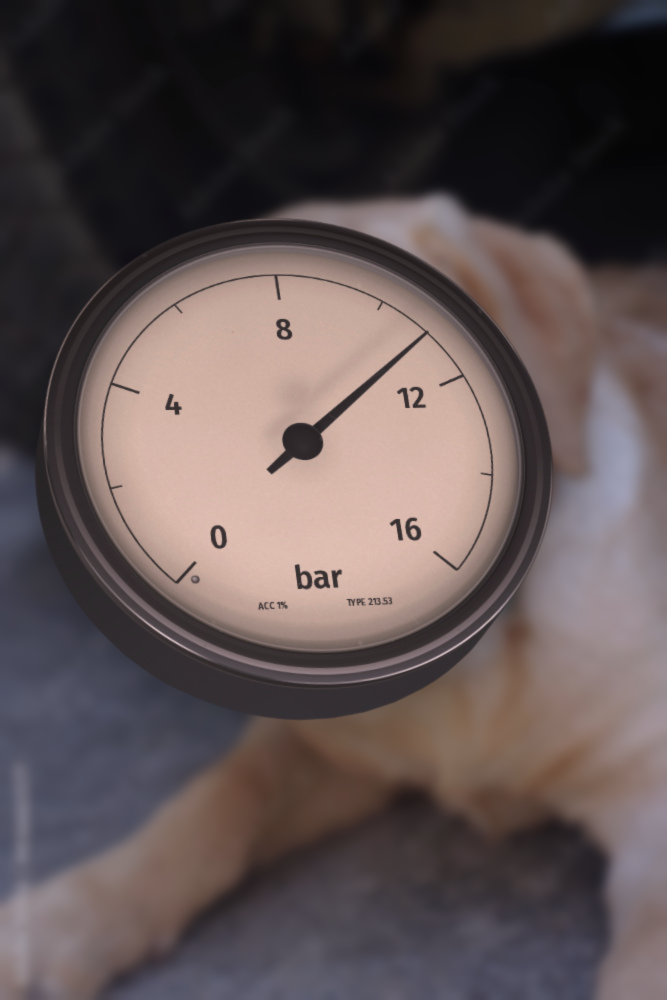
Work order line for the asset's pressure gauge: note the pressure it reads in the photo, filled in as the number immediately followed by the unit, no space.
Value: 11bar
